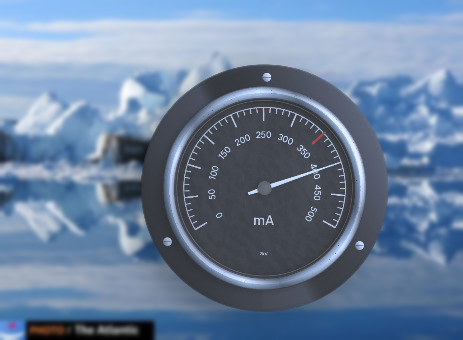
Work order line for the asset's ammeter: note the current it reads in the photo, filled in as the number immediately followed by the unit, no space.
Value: 400mA
